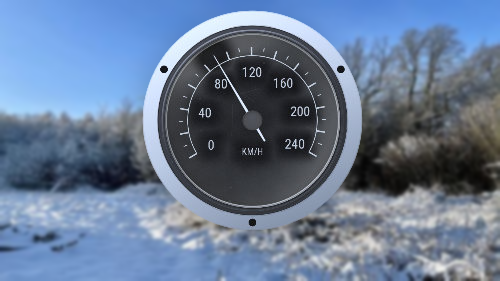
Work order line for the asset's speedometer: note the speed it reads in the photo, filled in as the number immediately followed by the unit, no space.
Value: 90km/h
